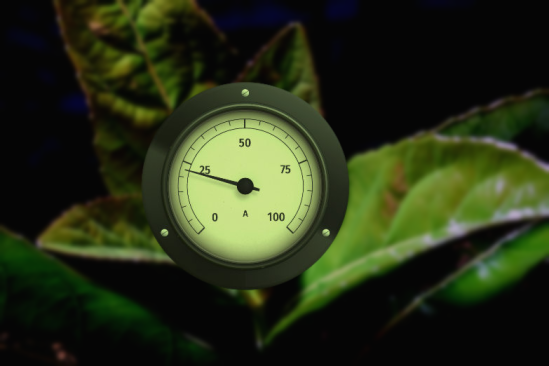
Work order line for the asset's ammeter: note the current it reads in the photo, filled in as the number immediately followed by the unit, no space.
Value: 22.5A
